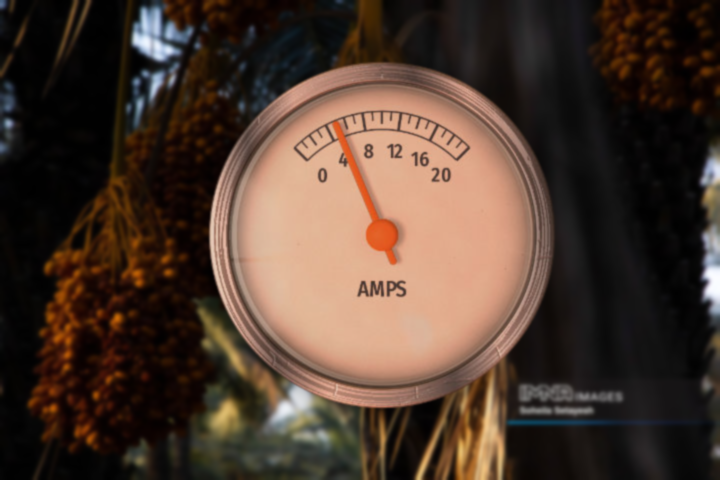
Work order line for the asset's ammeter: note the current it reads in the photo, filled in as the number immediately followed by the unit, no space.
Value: 5A
